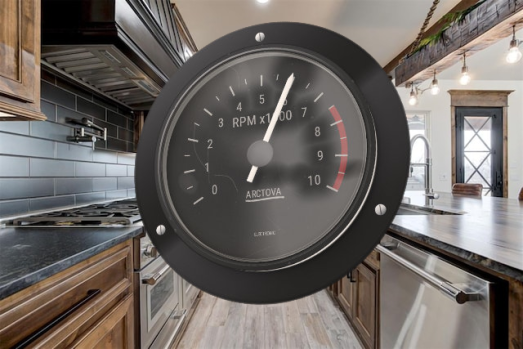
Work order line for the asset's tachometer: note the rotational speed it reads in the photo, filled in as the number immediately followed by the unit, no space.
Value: 6000rpm
